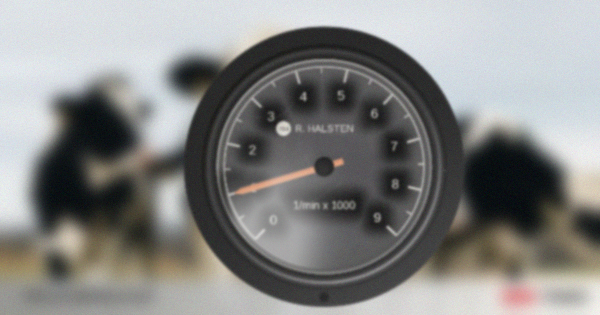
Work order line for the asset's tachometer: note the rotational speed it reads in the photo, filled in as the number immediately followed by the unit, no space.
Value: 1000rpm
